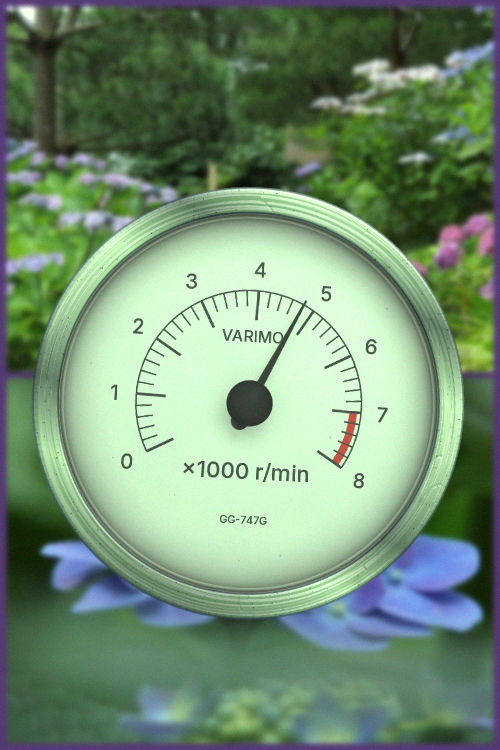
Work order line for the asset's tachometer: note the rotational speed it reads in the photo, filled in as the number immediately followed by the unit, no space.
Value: 4800rpm
